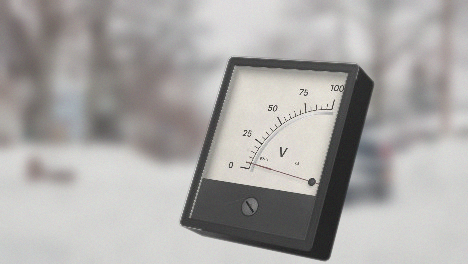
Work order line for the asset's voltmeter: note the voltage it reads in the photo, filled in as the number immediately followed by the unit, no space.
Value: 5V
